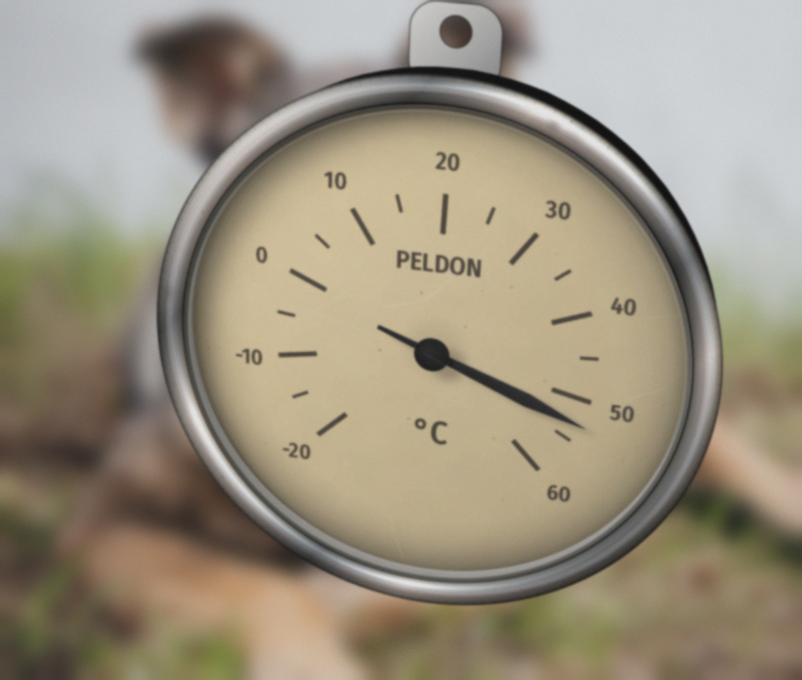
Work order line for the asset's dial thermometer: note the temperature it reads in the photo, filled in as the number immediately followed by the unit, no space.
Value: 52.5°C
